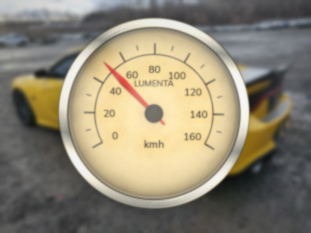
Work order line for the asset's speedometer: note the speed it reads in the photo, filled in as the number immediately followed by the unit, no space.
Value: 50km/h
